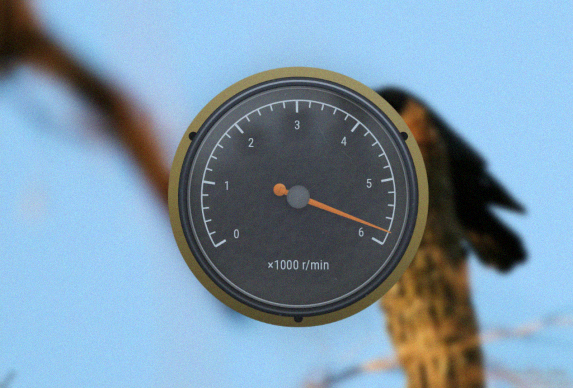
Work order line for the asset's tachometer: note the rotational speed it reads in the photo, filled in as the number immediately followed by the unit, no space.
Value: 5800rpm
